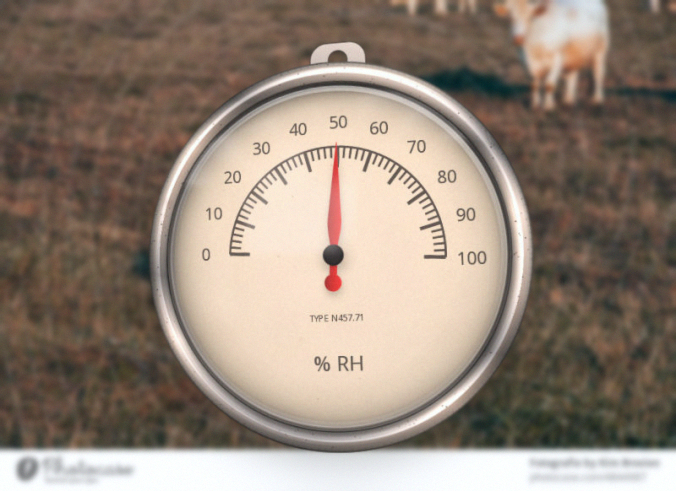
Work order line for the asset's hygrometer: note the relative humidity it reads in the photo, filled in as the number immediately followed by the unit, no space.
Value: 50%
